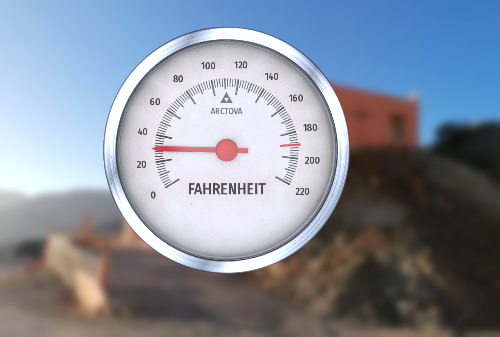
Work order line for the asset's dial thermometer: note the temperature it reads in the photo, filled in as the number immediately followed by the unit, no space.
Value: 30°F
